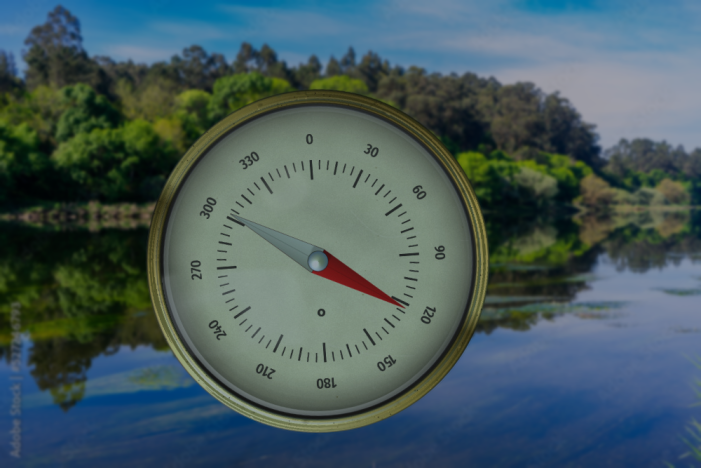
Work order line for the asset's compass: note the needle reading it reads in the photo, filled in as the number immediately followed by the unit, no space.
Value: 122.5°
